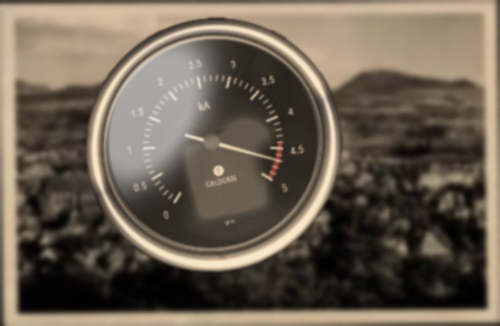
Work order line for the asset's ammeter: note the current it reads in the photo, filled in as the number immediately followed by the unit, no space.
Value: 4.7kA
